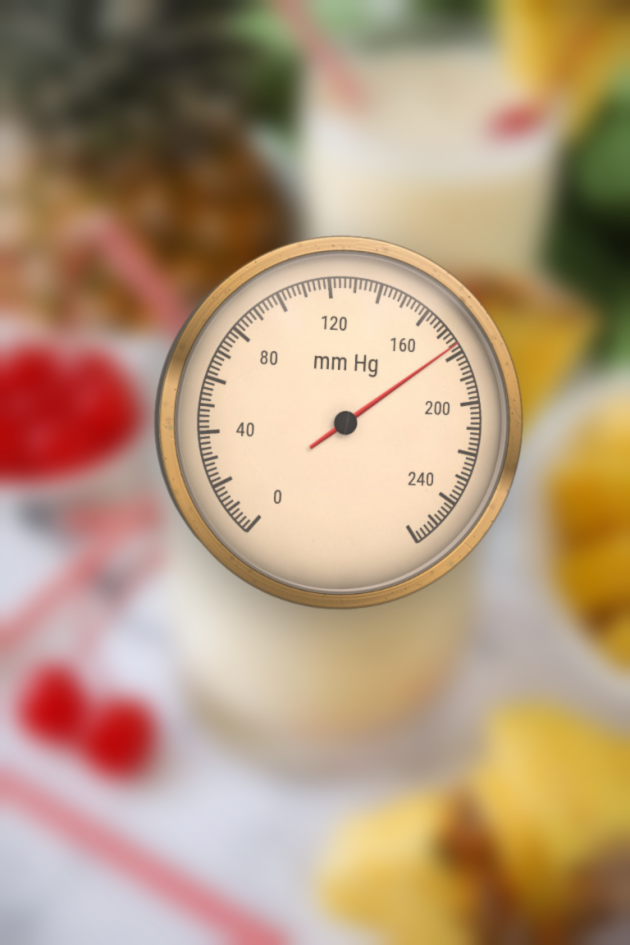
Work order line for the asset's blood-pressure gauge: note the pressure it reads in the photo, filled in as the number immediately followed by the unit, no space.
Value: 176mmHg
